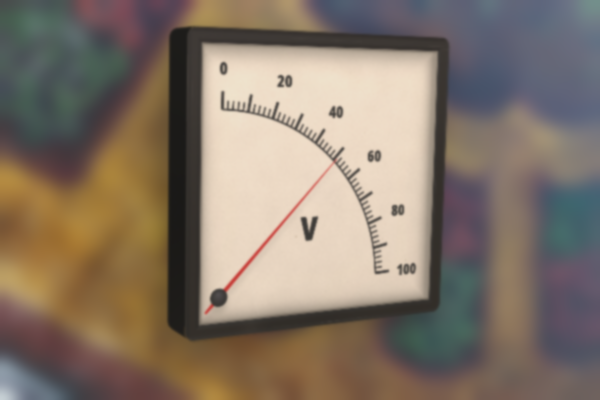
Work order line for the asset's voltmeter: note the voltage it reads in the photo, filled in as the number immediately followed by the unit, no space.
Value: 50V
